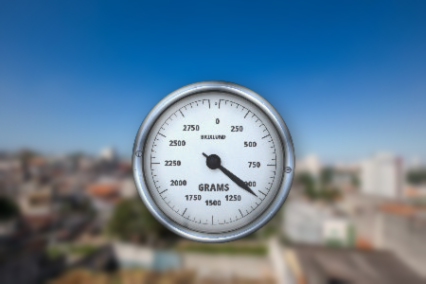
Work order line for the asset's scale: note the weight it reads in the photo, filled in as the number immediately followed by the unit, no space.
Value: 1050g
